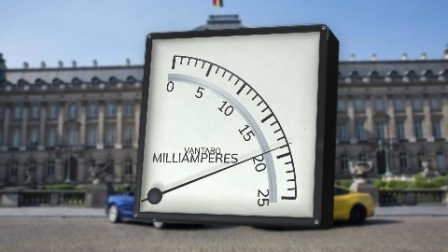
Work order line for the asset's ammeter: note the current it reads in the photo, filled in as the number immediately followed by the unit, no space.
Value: 19mA
